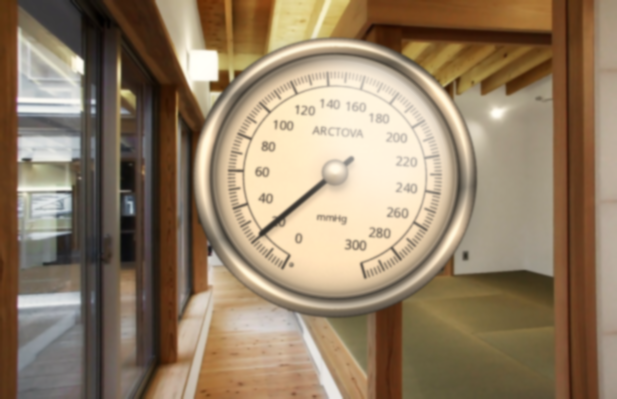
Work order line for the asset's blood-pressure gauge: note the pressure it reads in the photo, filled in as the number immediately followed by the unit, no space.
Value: 20mmHg
